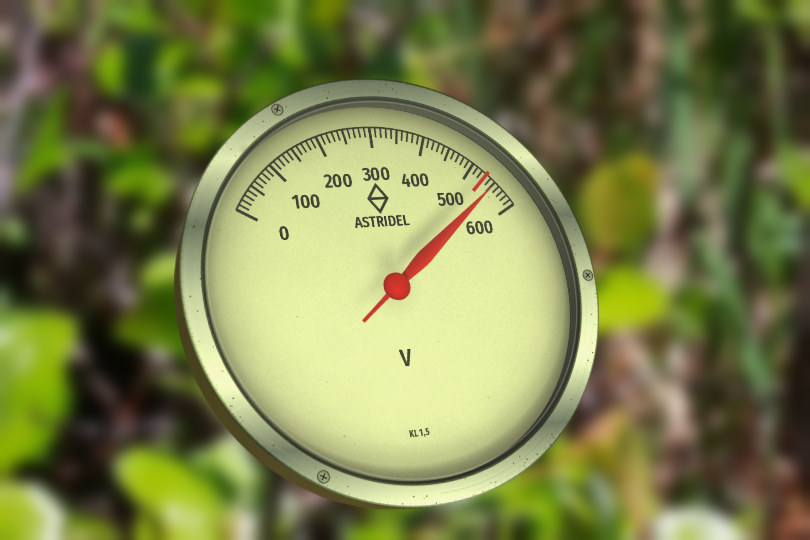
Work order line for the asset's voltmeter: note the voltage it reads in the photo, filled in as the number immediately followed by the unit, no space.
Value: 550V
